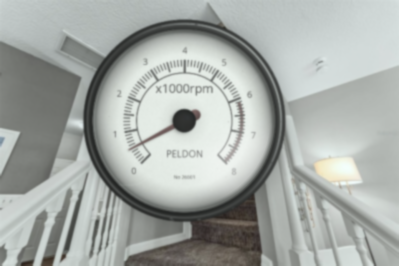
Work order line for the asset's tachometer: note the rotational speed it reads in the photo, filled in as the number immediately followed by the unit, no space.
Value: 500rpm
